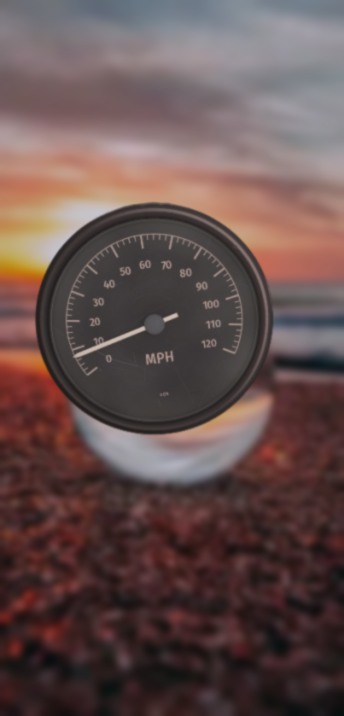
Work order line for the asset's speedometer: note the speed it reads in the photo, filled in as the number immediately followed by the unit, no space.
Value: 8mph
